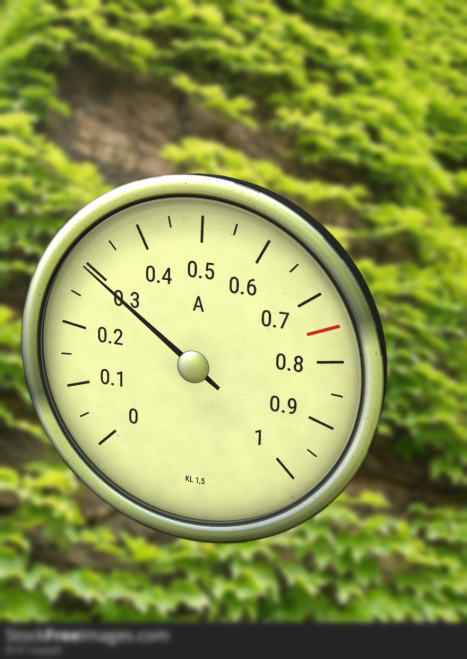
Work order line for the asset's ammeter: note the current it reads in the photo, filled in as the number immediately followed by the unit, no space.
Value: 0.3A
